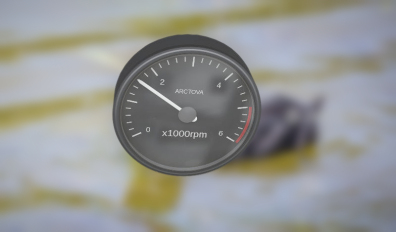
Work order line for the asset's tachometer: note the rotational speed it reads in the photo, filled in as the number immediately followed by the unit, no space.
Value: 1600rpm
